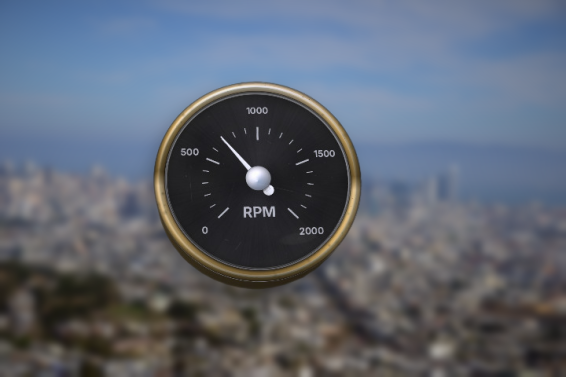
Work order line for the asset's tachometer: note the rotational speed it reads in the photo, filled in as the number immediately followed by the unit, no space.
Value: 700rpm
